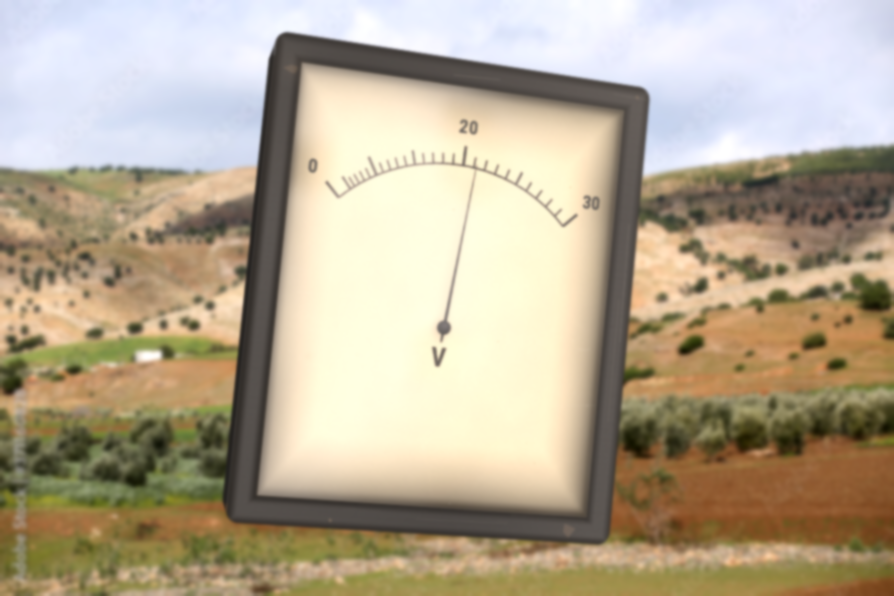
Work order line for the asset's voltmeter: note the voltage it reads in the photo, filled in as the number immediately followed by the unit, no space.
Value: 21V
